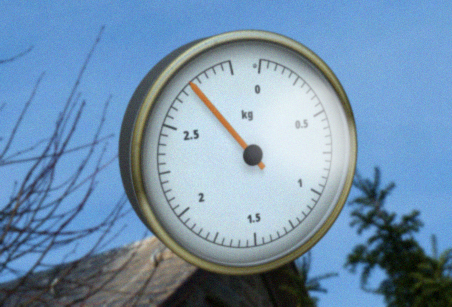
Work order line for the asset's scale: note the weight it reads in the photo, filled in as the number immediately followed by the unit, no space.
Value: 2.75kg
